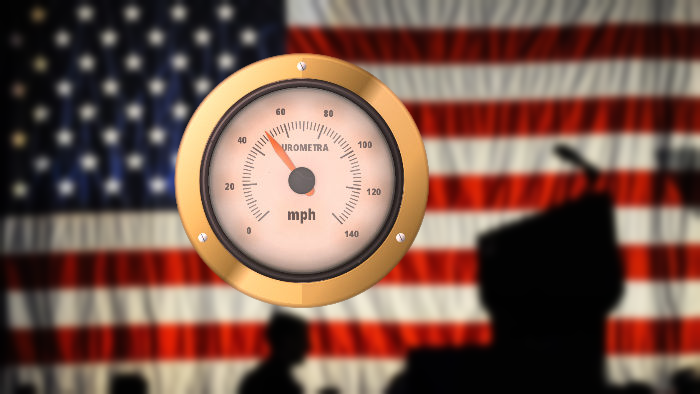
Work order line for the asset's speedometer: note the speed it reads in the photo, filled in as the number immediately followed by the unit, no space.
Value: 50mph
